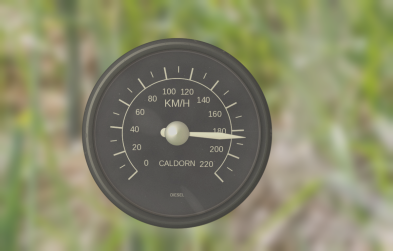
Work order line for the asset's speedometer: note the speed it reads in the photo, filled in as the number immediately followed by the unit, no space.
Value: 185km/h
